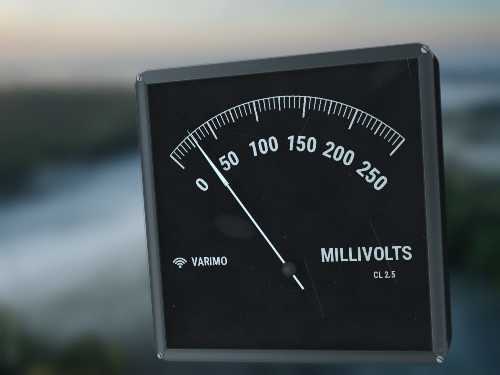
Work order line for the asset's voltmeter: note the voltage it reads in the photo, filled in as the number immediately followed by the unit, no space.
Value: 30mV
